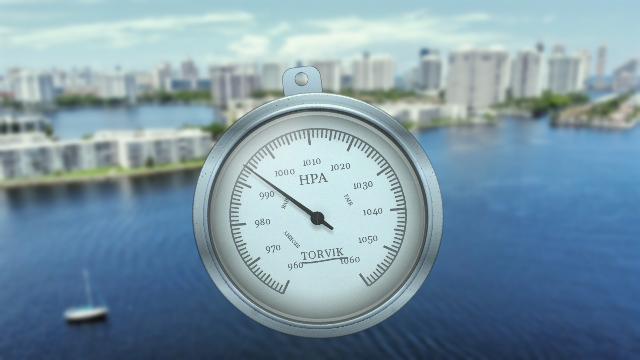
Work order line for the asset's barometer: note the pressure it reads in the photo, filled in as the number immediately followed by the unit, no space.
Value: 994hPa
